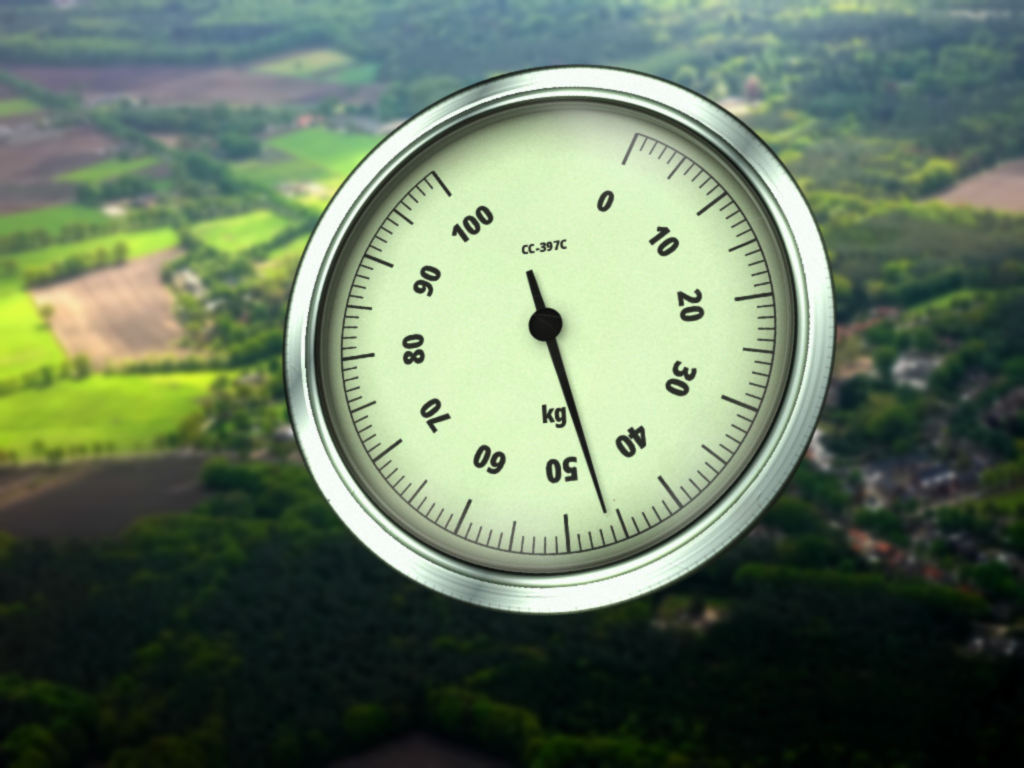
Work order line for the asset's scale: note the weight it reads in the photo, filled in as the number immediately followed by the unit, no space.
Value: 46kg
